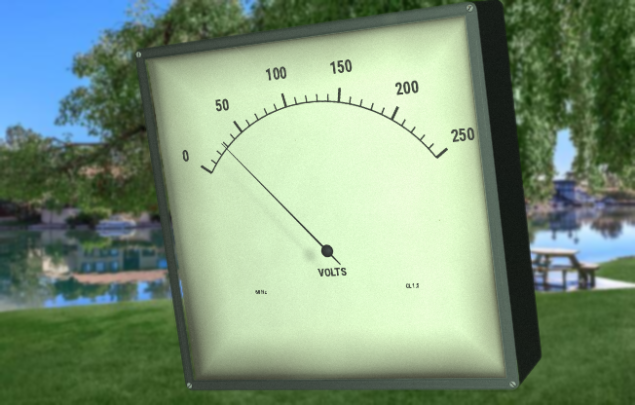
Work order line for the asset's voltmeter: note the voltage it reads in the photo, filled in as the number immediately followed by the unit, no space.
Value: 30V
